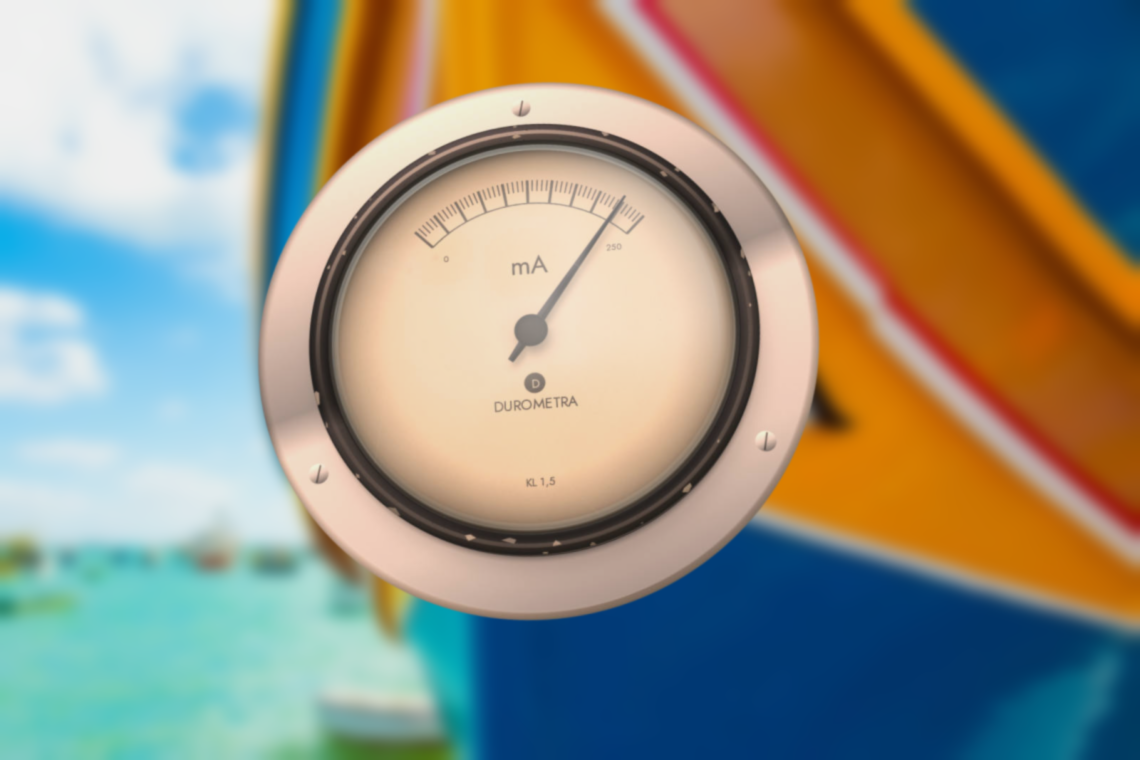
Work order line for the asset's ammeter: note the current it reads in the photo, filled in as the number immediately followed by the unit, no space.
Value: 225mA
